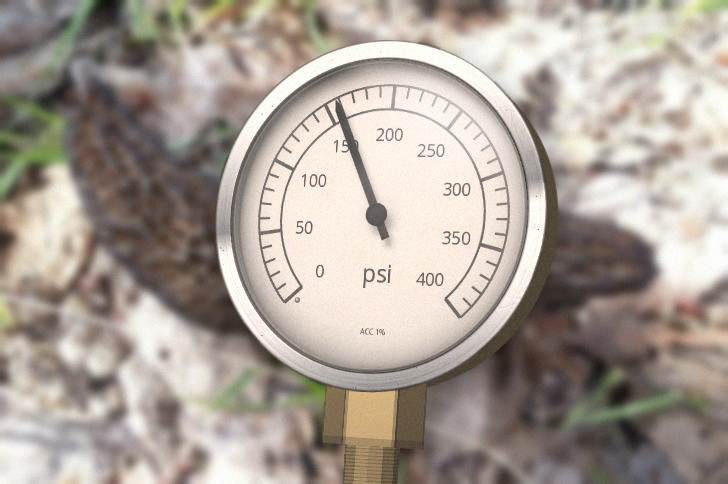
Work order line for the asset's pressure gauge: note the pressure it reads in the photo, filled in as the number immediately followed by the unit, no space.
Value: 160psi
